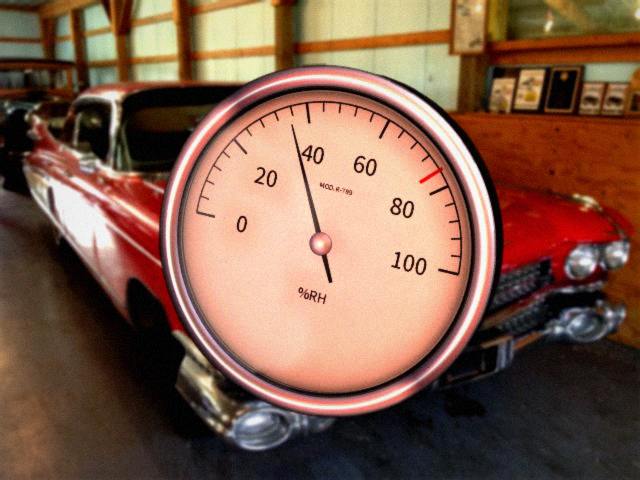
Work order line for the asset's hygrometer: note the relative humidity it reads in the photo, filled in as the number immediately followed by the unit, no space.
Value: 36%
